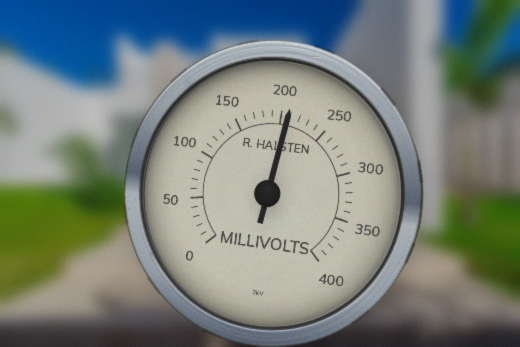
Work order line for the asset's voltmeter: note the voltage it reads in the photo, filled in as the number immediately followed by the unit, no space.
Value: 210mV
